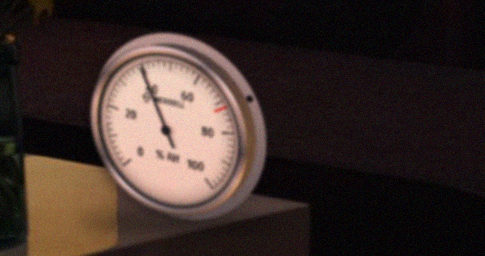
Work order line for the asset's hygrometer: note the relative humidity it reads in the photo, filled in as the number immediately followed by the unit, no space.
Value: 40%
